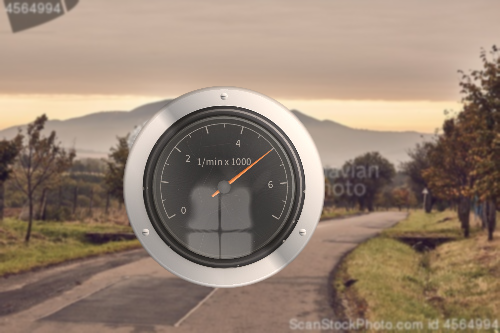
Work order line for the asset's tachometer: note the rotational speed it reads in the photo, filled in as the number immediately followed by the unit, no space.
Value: 5000rpm
